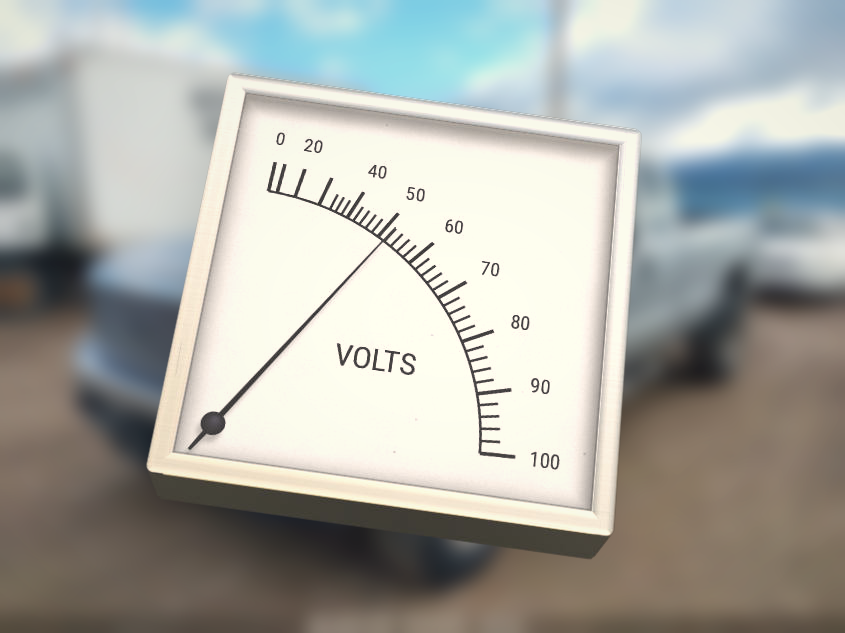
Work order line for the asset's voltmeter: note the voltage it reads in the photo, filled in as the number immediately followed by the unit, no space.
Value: 52V
